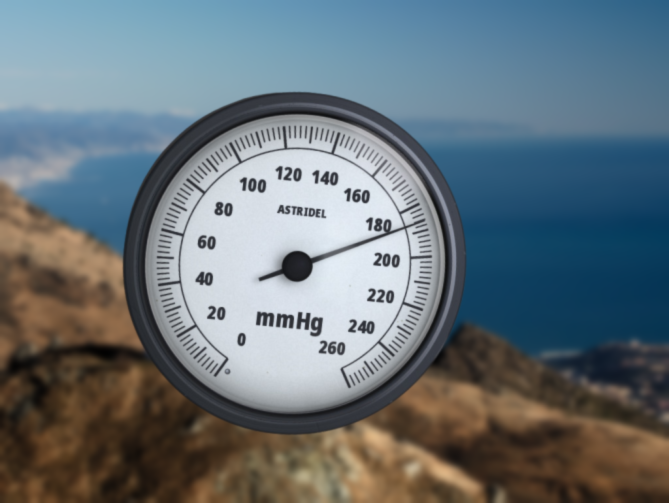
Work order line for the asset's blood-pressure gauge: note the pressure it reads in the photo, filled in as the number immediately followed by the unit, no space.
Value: 186mmHg
